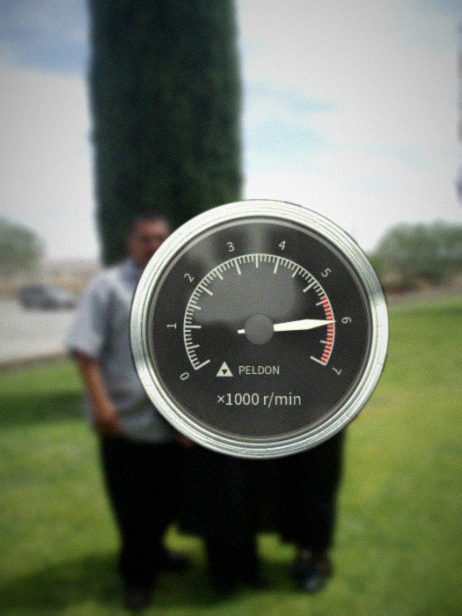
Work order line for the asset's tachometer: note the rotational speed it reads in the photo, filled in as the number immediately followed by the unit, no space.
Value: 6000rpm
